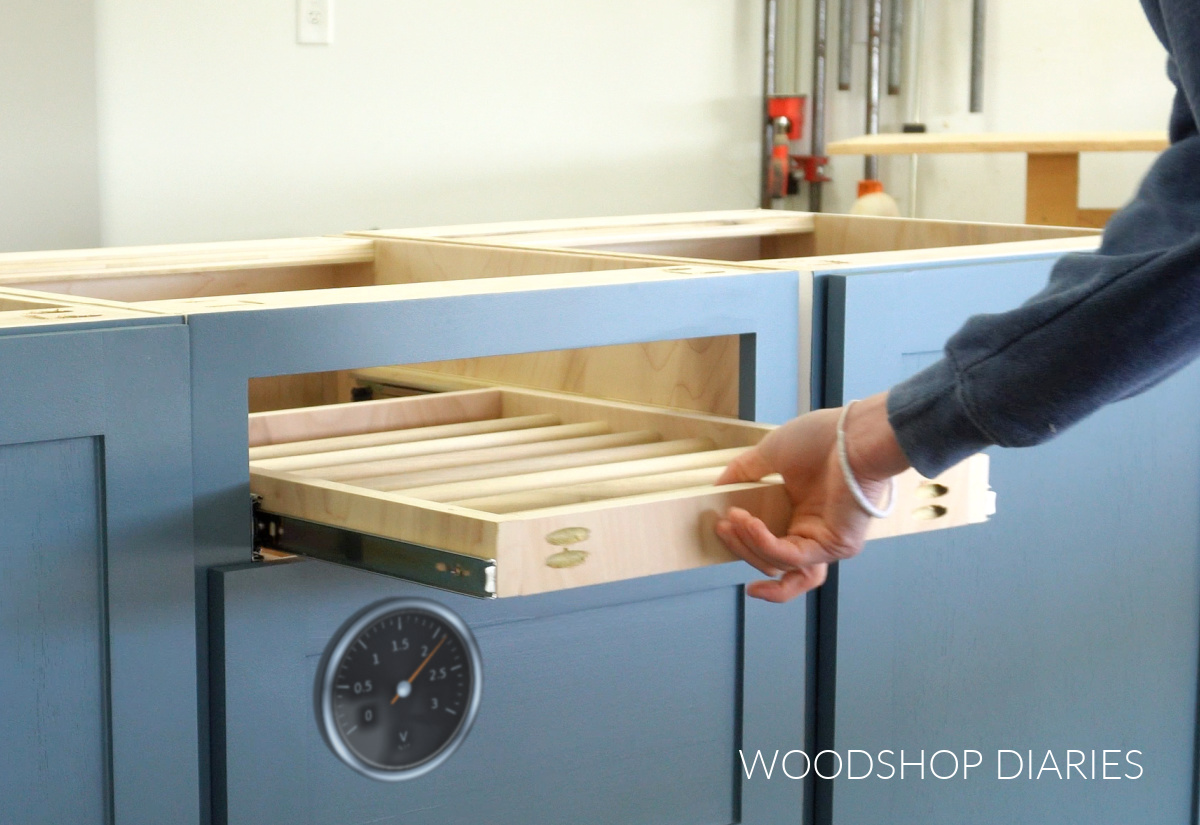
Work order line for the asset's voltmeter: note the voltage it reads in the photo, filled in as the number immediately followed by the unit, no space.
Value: 2.1V
